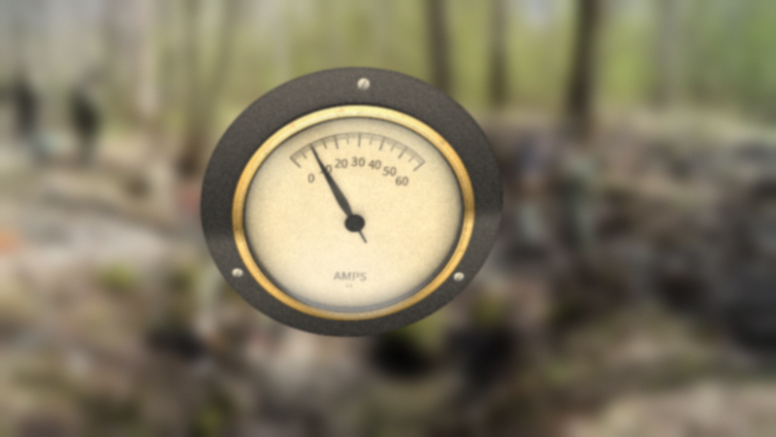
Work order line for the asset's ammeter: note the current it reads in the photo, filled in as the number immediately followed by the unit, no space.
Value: 10A
